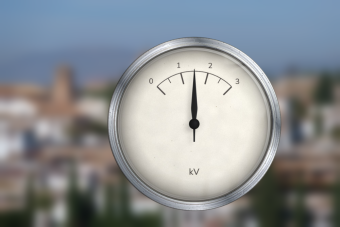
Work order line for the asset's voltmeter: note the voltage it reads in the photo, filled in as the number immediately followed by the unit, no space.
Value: 1.5kV
